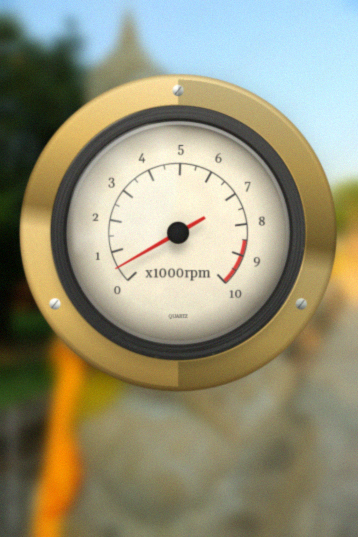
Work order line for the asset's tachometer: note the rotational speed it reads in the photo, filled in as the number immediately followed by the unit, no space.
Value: 500rpm
